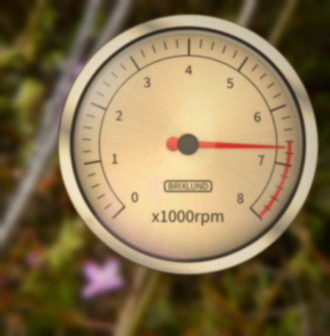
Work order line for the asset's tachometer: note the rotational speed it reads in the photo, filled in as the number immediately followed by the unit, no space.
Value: 6700rpm
